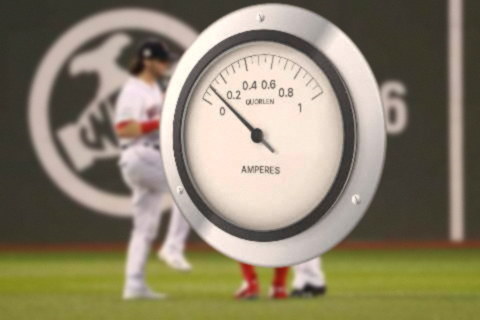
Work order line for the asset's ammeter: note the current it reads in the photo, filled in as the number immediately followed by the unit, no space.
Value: 0.1A
